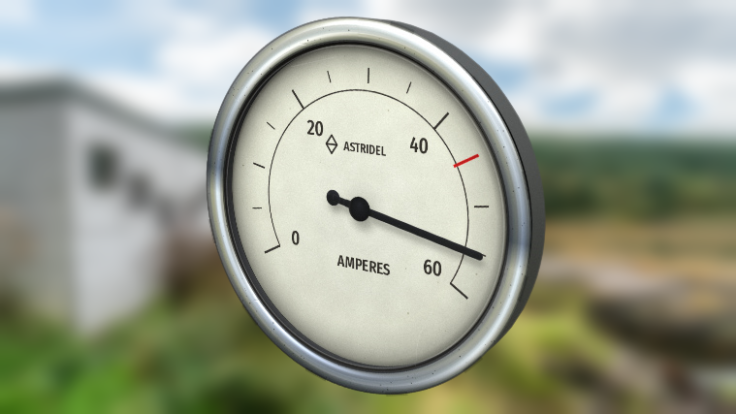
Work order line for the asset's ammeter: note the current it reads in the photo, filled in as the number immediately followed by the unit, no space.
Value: 55A
